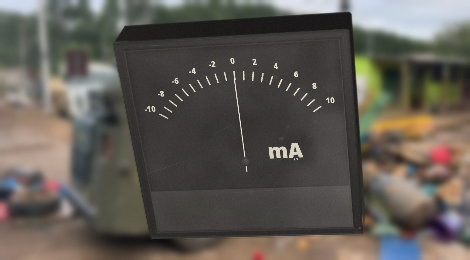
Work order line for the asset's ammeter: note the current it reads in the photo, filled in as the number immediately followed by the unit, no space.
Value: 0mA
